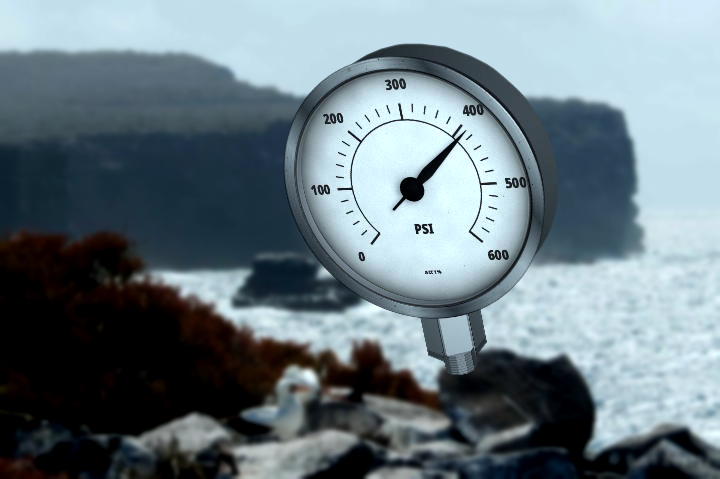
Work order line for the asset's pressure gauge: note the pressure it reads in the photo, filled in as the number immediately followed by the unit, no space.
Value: 410psi
